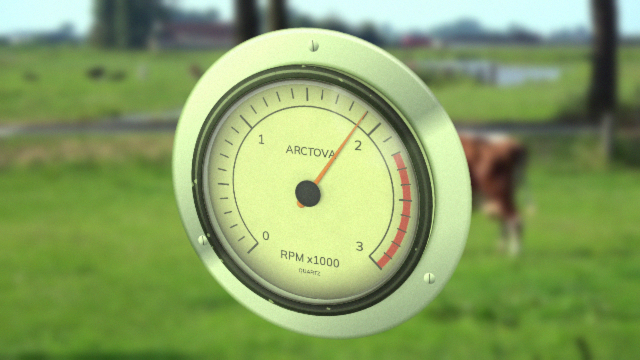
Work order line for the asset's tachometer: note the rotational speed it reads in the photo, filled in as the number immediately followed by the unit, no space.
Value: 1900rpm
